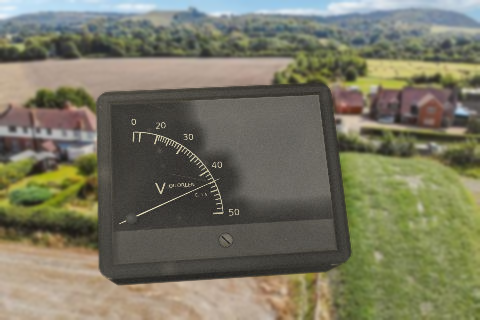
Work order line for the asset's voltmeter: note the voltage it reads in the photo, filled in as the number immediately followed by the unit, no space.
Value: 43V
